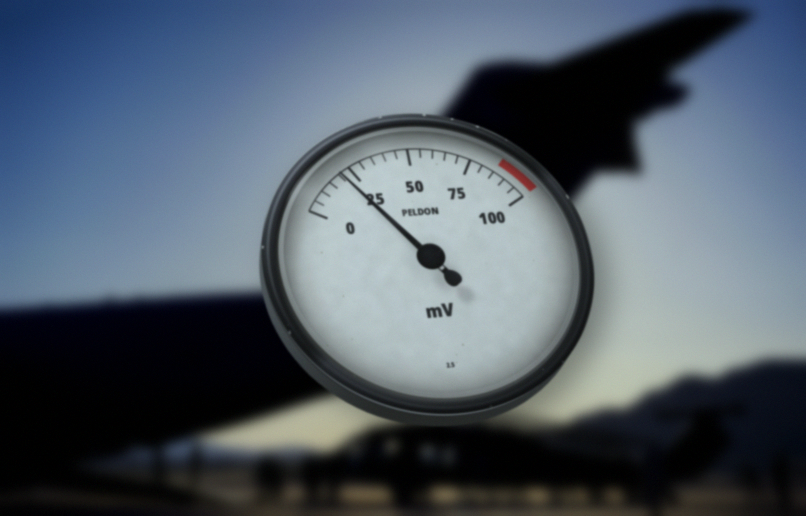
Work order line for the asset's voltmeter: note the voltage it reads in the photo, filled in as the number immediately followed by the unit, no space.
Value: 20mV
